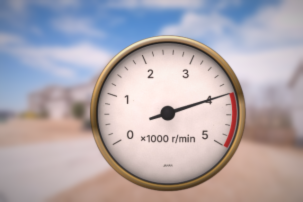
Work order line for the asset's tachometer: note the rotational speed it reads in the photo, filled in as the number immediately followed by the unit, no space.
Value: 4000rpm
